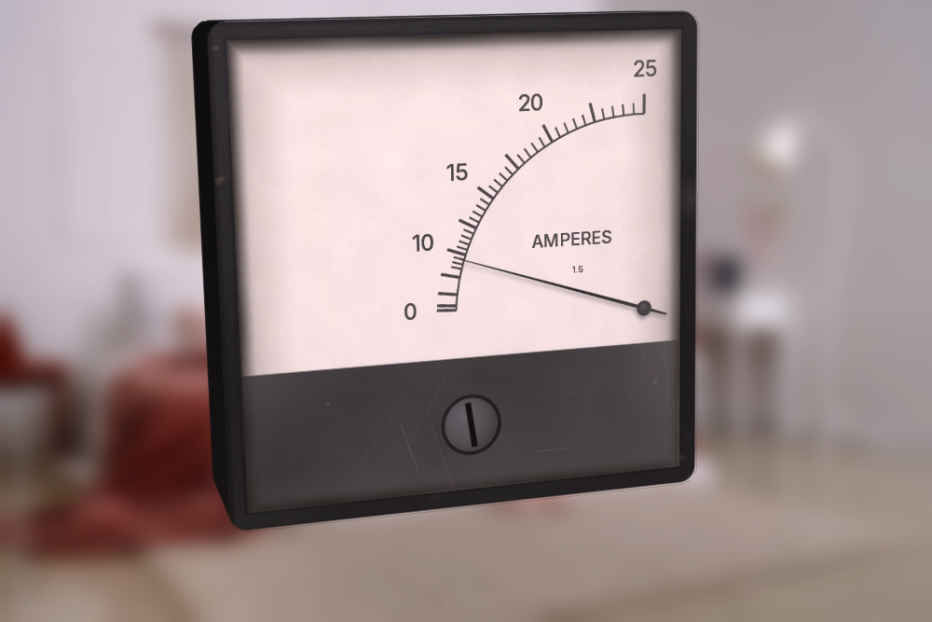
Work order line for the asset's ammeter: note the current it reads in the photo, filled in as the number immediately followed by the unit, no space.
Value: 9.5A
